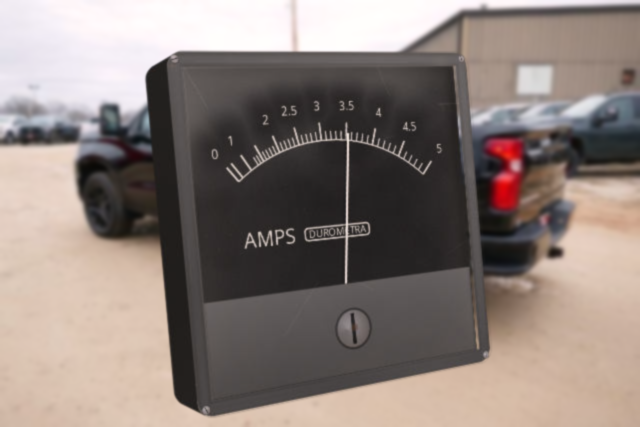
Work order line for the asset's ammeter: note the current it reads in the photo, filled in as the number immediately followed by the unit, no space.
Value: 3.5A
